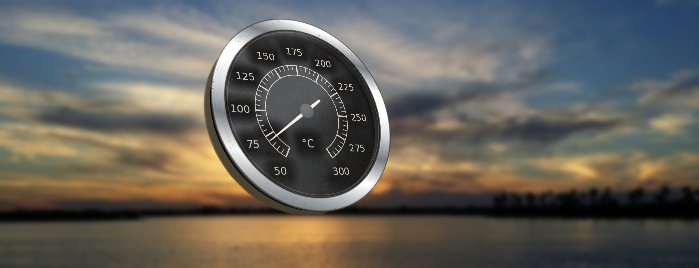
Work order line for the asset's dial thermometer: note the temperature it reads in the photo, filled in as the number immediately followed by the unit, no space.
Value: 70°C
